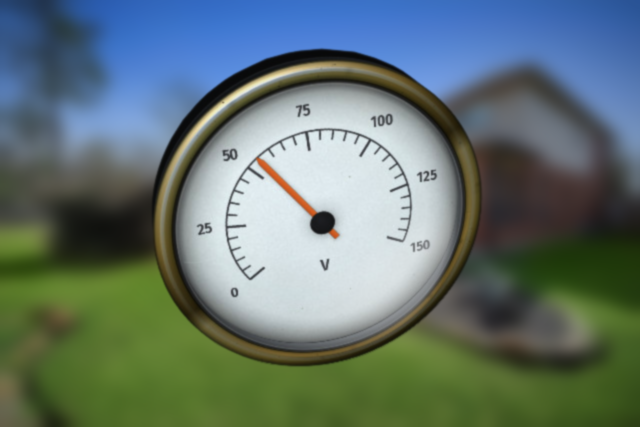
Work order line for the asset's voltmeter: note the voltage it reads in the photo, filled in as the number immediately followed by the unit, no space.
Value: 55V
